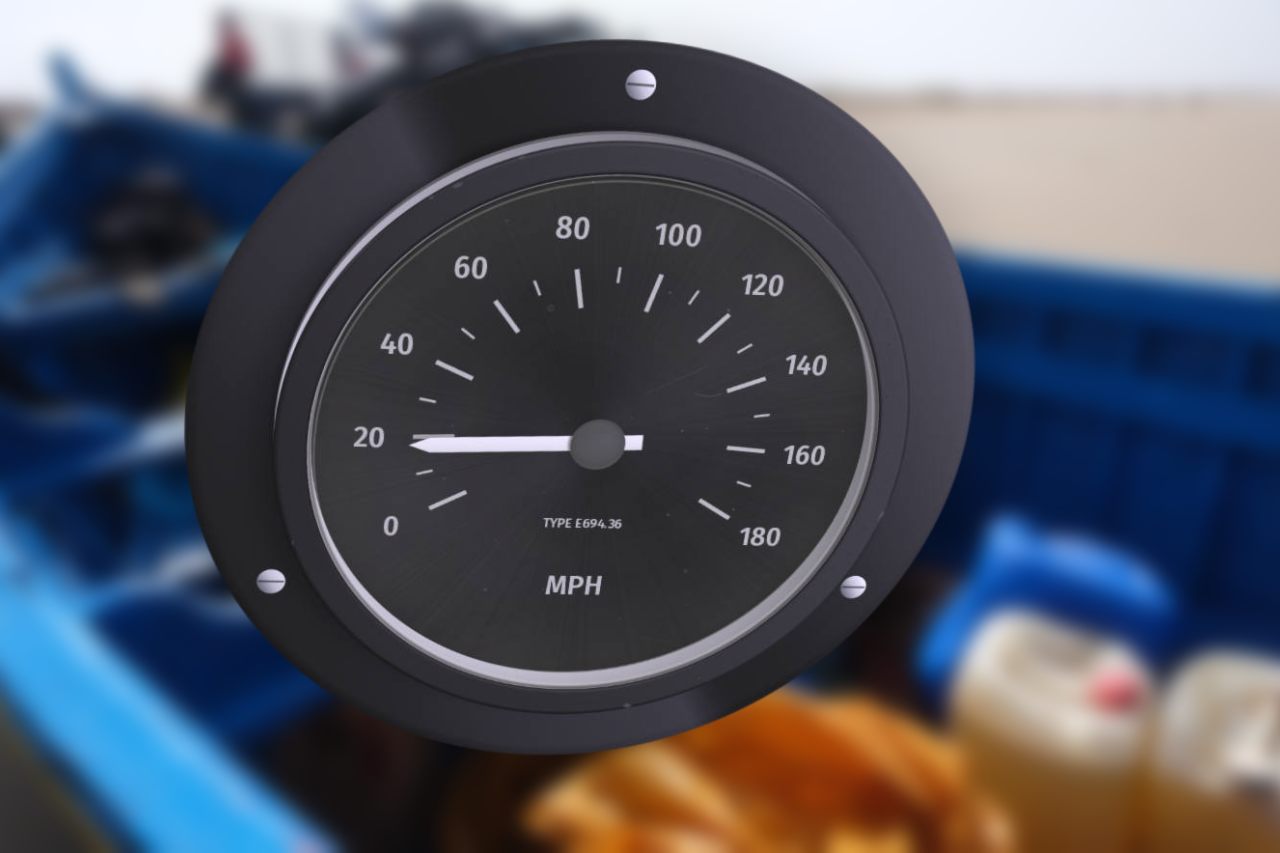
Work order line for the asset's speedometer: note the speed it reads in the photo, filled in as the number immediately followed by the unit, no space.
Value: 20mph
